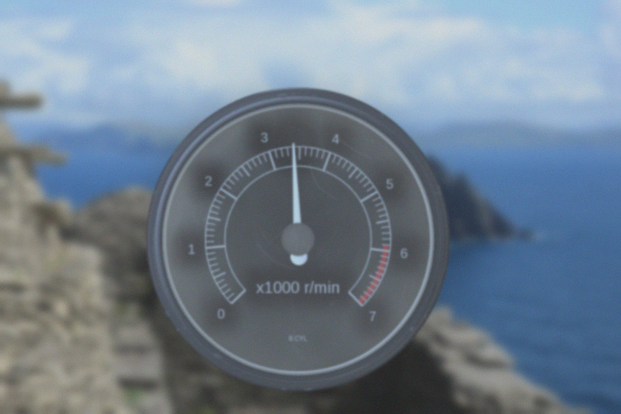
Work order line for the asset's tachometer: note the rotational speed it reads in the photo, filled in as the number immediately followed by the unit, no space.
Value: 3400rpm
